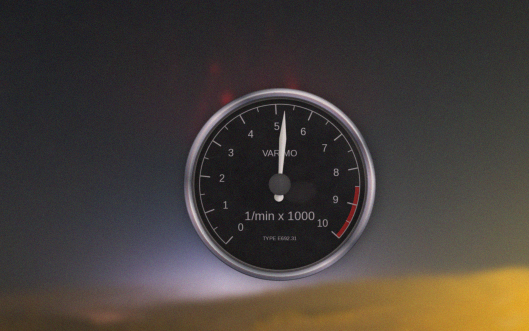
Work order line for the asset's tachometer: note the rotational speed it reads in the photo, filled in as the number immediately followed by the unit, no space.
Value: 5250rpm
